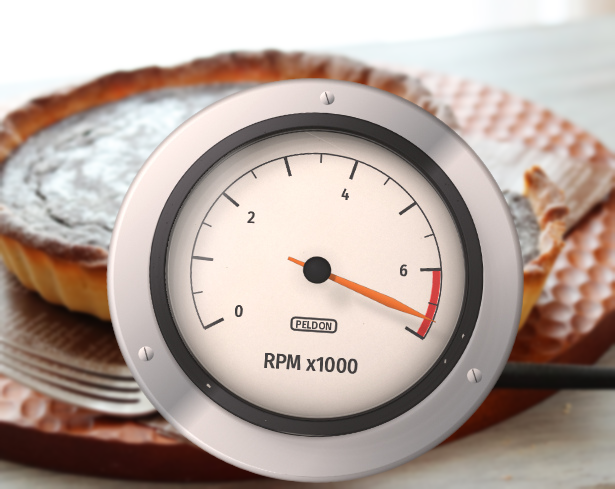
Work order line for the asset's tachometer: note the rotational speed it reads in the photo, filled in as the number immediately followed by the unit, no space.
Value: 6750rpm
